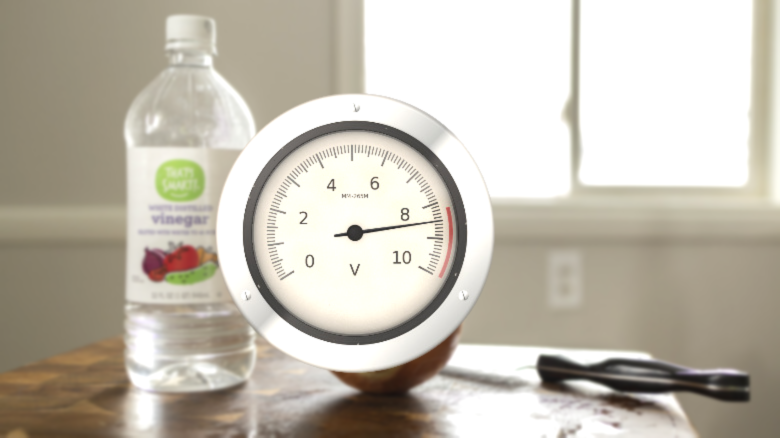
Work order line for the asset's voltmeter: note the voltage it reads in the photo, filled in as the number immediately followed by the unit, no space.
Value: 8.5V
